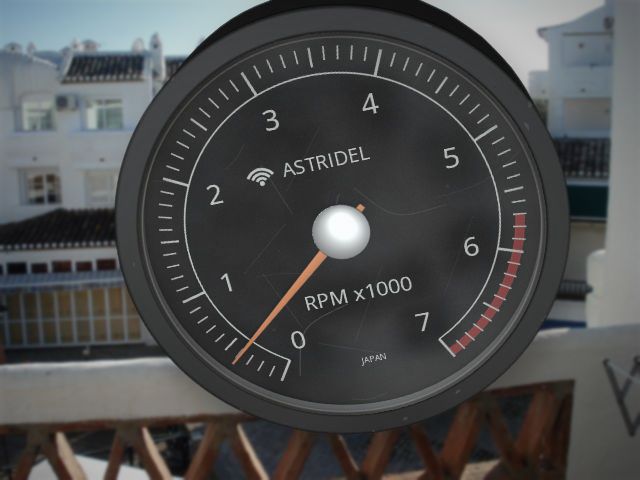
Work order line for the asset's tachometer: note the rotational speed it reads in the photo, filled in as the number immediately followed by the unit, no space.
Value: 400rpm
